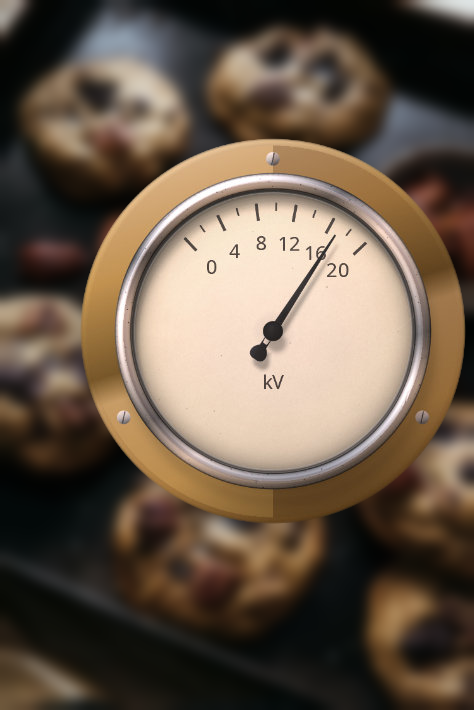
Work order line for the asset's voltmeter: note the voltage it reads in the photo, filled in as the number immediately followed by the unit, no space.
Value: 17kV
